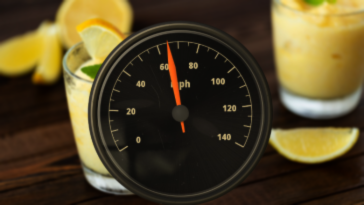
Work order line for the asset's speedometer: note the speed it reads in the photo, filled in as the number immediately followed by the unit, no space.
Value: 65mph
